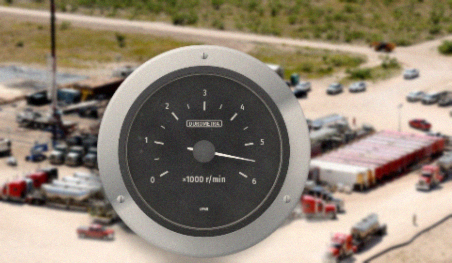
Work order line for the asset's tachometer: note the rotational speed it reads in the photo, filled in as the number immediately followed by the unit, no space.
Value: 5500rpm
